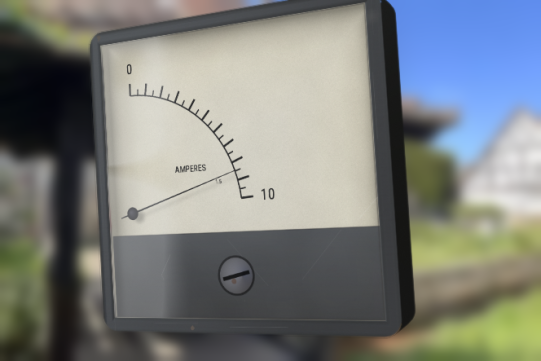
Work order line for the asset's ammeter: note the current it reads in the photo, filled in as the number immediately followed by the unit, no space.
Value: 8.5A
